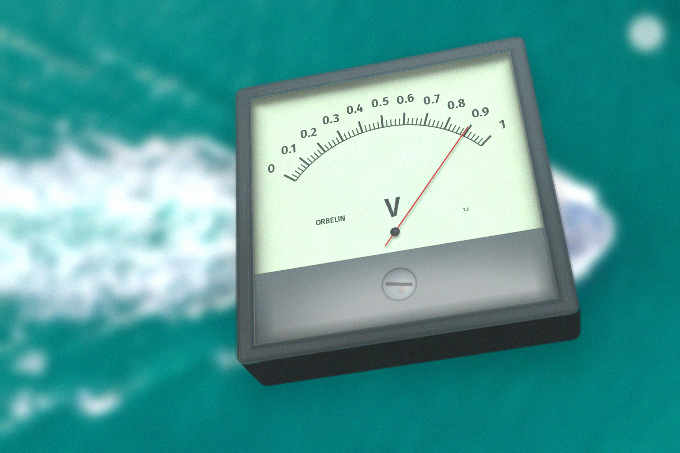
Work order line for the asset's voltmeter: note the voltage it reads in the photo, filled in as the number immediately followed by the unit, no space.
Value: 0.9V
